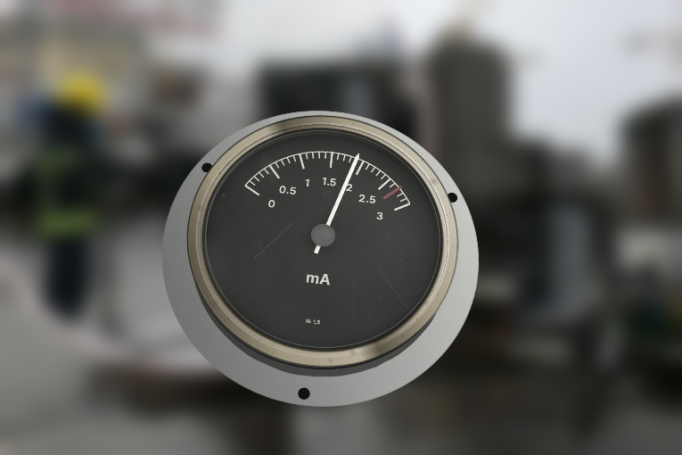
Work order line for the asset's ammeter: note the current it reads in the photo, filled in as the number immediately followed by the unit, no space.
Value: 1.9mA
